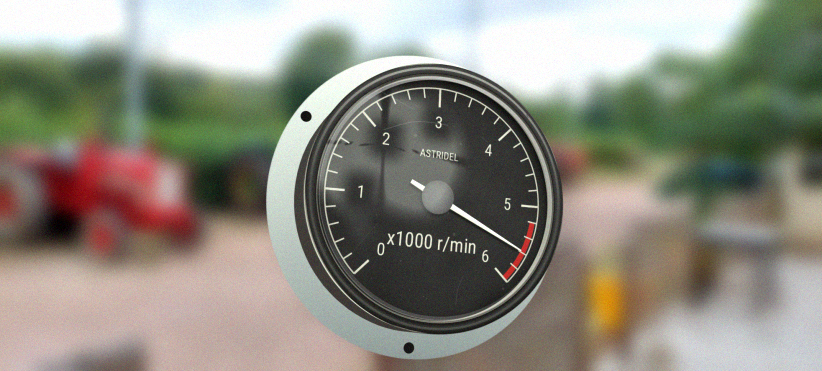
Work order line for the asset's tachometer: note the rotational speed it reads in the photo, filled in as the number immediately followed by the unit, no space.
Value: 5600rpm
